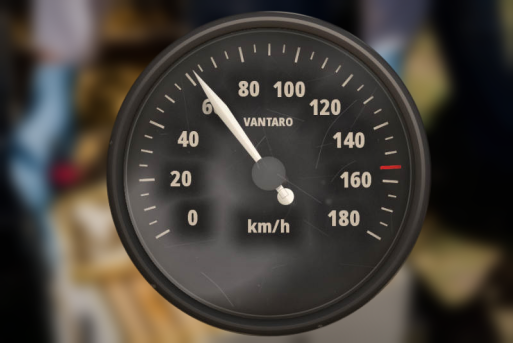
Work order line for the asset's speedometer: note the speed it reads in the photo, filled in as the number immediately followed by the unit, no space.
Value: 62.5km/h
